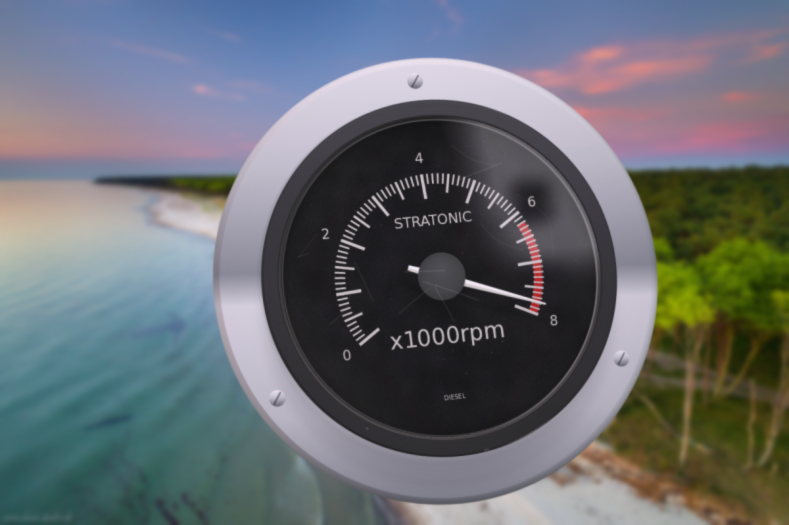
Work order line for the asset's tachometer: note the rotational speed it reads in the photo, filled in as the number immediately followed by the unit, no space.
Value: 7800rpm
